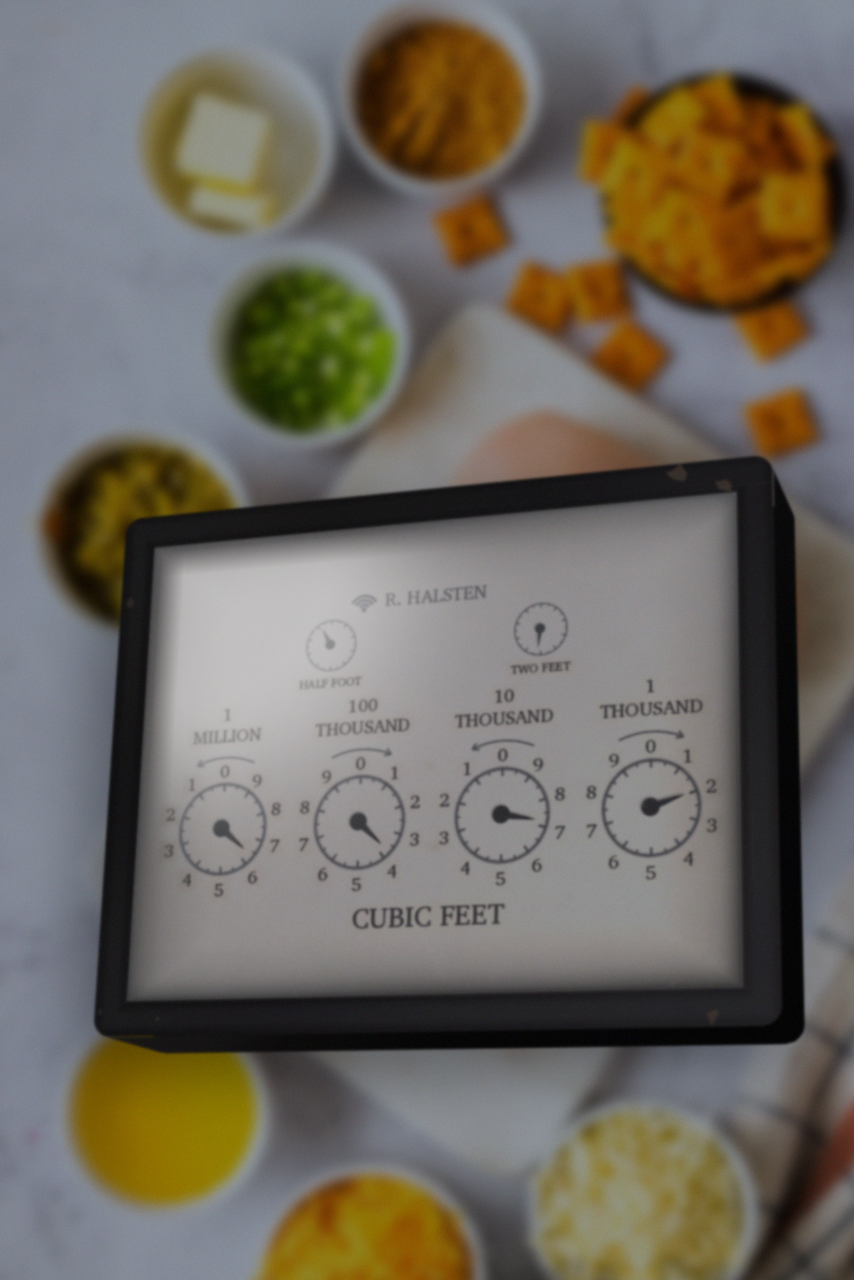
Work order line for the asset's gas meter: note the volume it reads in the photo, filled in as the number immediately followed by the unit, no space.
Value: 637200ft³
